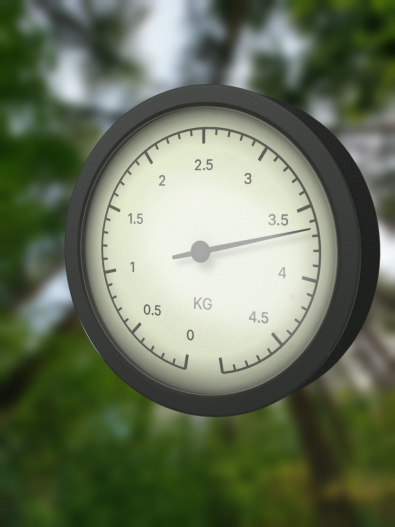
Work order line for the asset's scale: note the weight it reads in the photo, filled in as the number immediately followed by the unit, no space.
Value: 3.65kg
